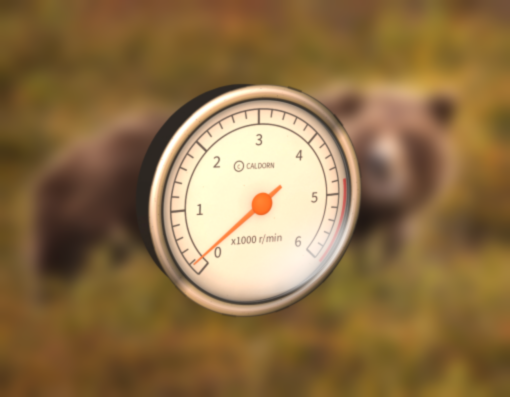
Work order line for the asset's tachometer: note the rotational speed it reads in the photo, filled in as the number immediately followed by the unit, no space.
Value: 200rpm
